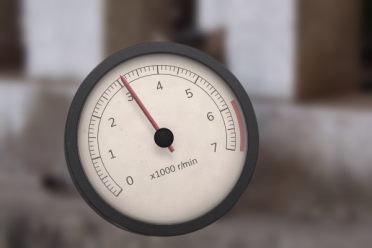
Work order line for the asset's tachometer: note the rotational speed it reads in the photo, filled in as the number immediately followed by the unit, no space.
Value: 3100rpm
